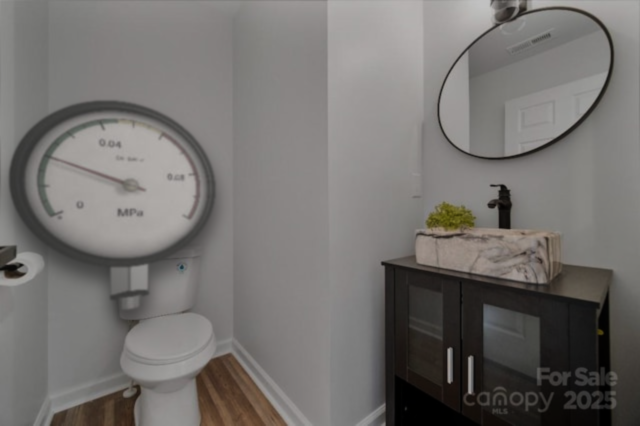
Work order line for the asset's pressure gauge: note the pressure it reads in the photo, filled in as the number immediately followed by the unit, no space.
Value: 0.02MPa
